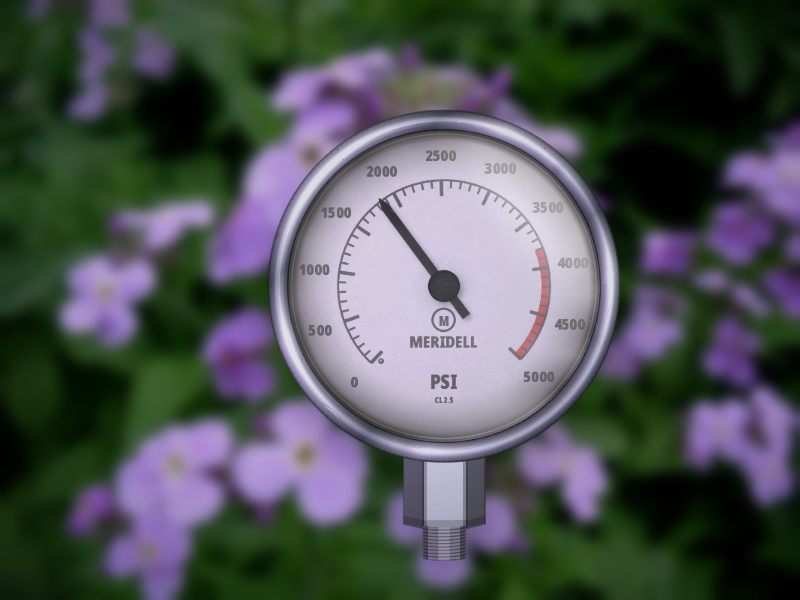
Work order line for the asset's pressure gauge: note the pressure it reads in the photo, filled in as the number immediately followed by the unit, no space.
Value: 1850psi
